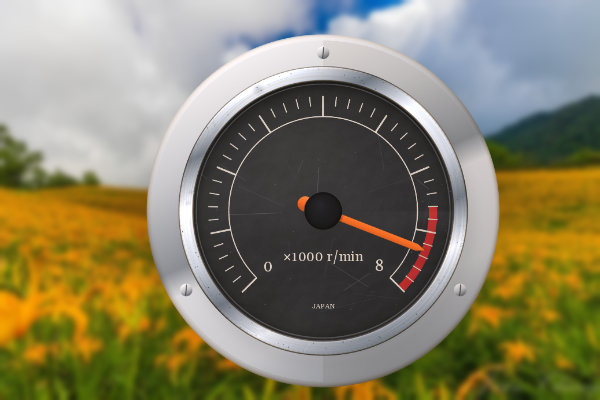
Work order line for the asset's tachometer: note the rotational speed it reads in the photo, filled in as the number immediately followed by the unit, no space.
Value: 7300rpm
